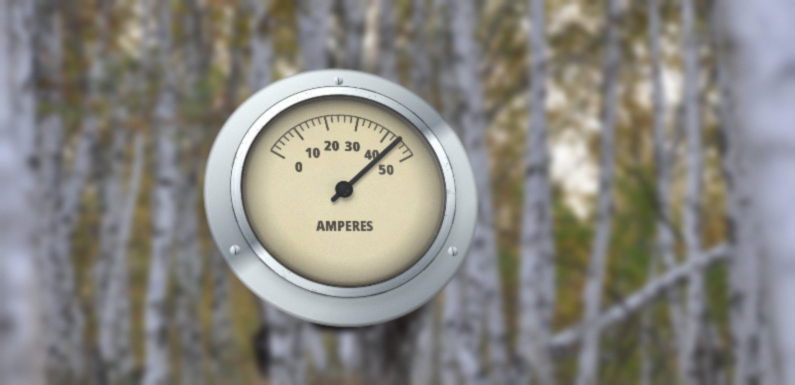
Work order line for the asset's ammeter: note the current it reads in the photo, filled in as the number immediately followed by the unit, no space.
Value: 44A
